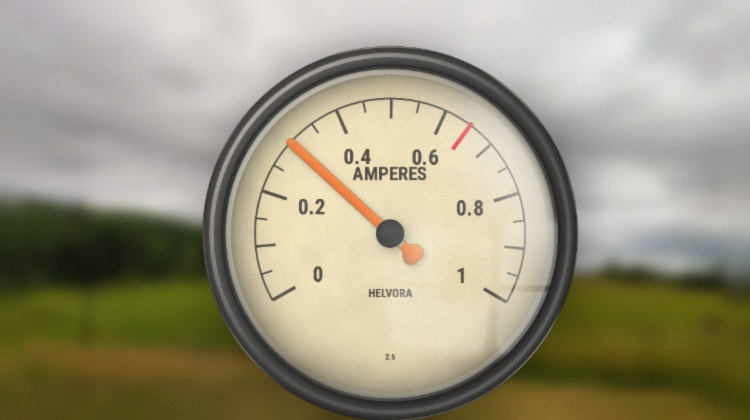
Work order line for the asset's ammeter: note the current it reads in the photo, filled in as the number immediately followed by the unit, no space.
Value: 0.3A
